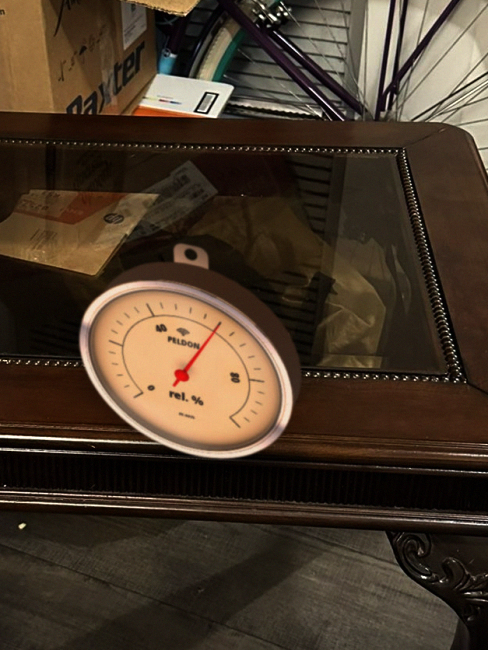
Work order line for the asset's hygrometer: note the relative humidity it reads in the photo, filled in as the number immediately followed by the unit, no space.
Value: 60%
